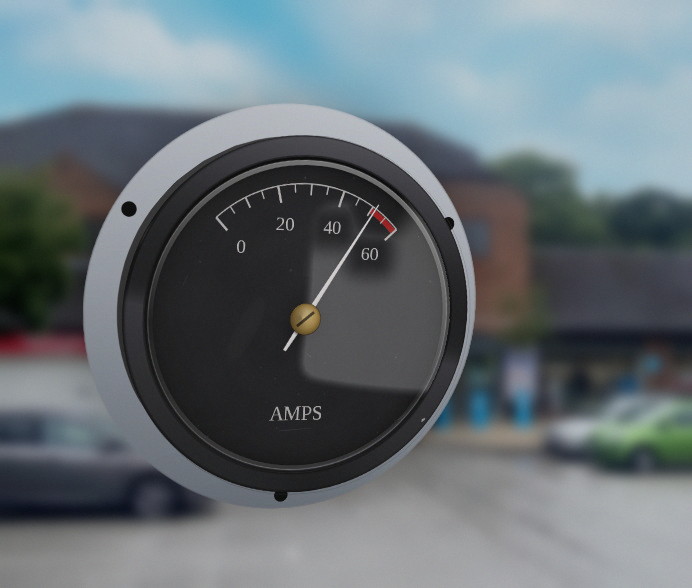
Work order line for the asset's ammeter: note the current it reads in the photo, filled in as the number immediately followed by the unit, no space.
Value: 50A
